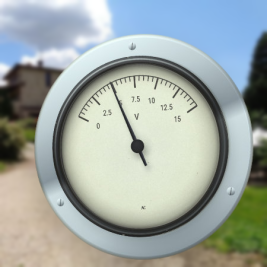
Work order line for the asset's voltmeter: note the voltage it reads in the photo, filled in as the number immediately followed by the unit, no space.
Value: 5V
